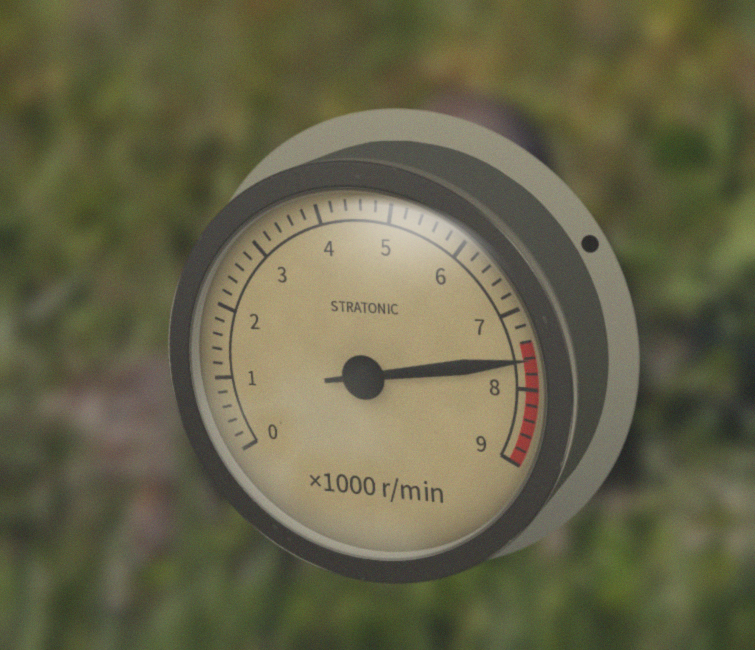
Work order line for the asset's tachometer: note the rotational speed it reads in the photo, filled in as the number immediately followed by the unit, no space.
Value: 7600rpm
